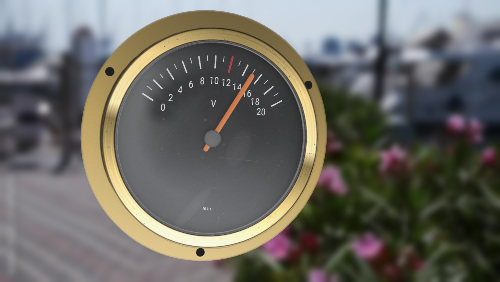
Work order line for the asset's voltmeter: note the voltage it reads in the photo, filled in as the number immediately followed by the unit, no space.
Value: 15V
